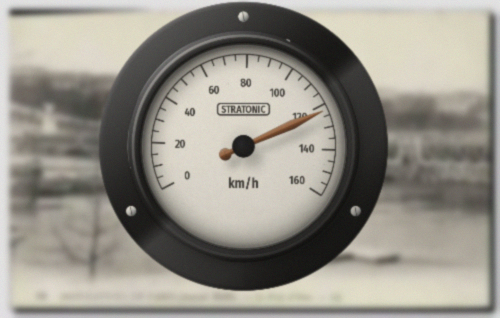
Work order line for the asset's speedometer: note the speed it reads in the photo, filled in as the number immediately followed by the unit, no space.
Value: 122.5km/h
